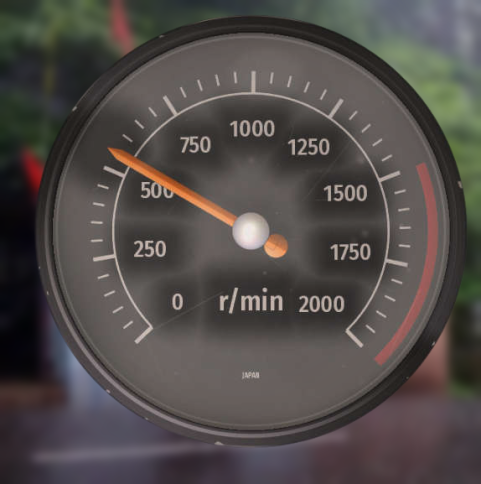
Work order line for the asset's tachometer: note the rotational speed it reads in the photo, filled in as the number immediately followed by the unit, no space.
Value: 550rpm
